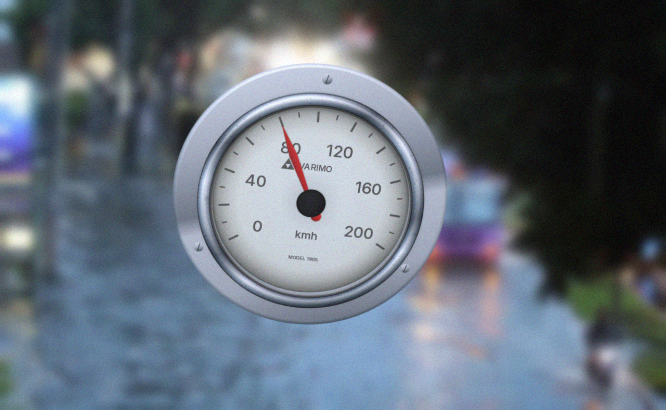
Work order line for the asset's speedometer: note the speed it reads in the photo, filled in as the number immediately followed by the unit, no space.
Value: 80km/h
